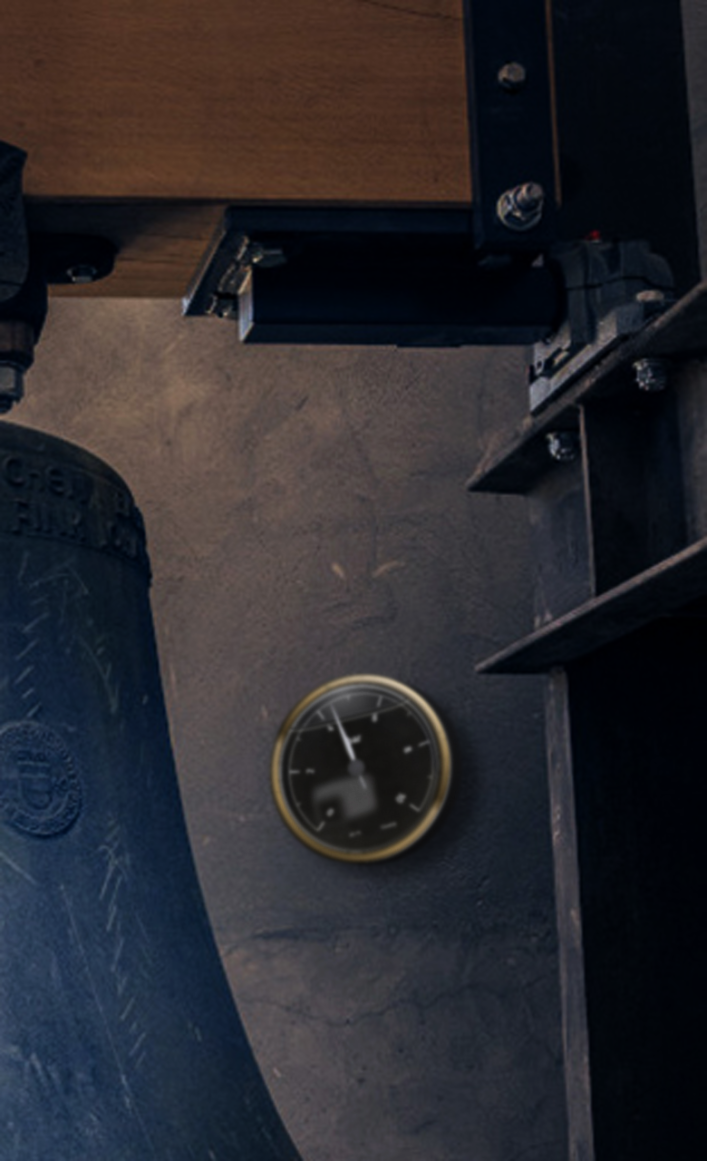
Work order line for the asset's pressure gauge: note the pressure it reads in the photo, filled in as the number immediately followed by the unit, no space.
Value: 4.5bar
